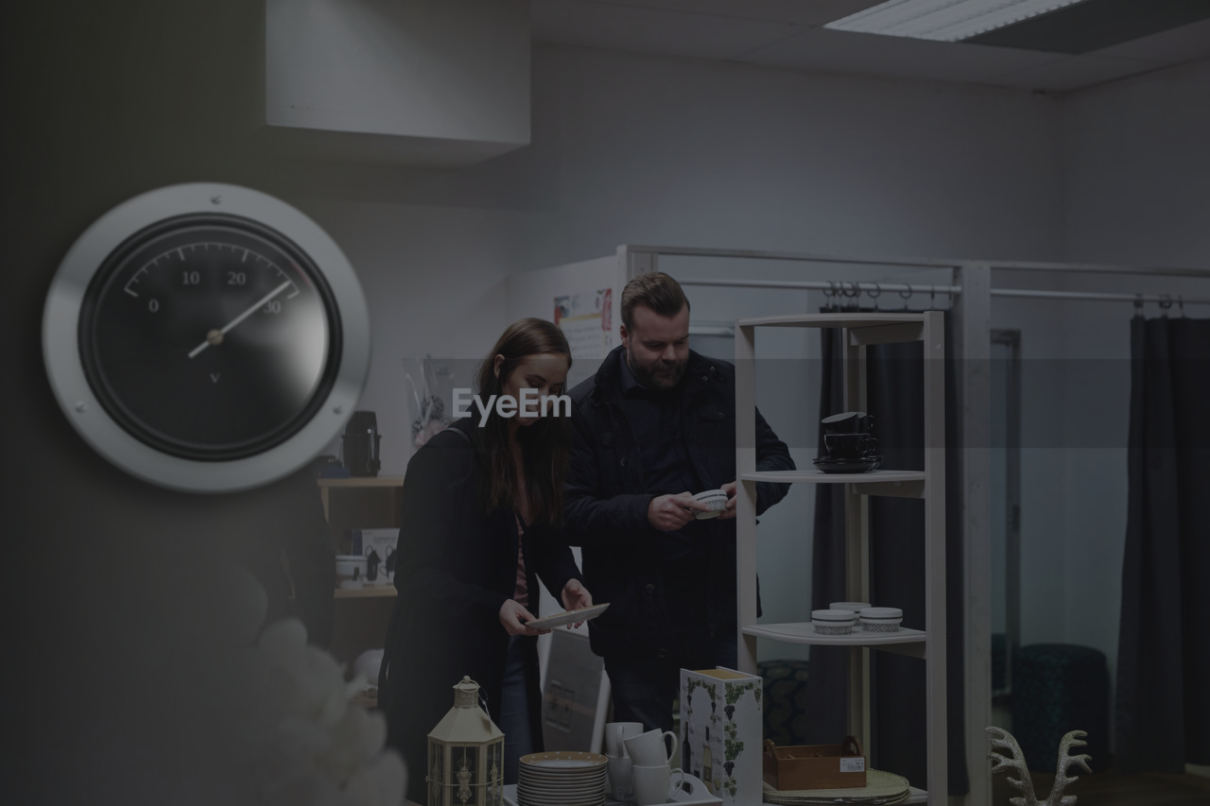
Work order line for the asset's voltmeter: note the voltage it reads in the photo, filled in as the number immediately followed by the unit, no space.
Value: 28V
